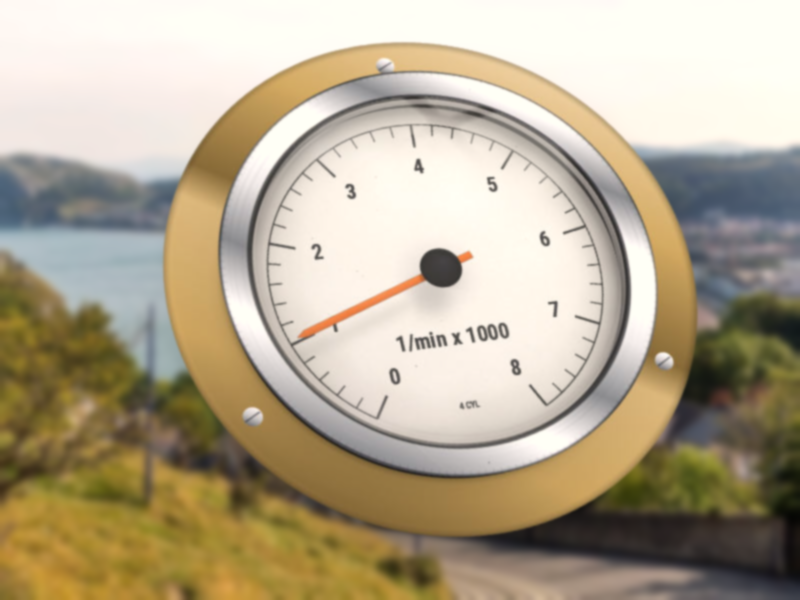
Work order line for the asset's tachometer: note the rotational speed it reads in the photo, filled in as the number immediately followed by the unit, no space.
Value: 1000rpm
